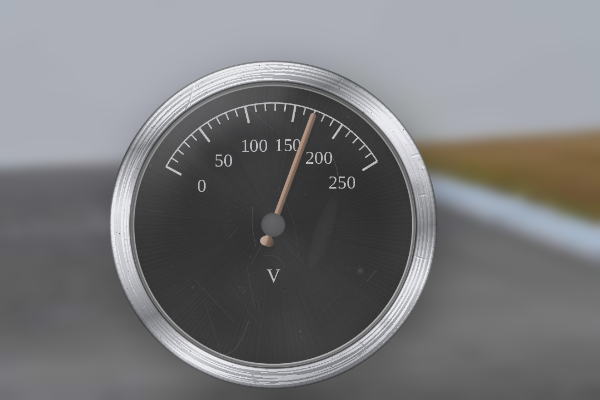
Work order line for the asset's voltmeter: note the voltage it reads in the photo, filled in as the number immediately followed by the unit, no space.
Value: 170V
